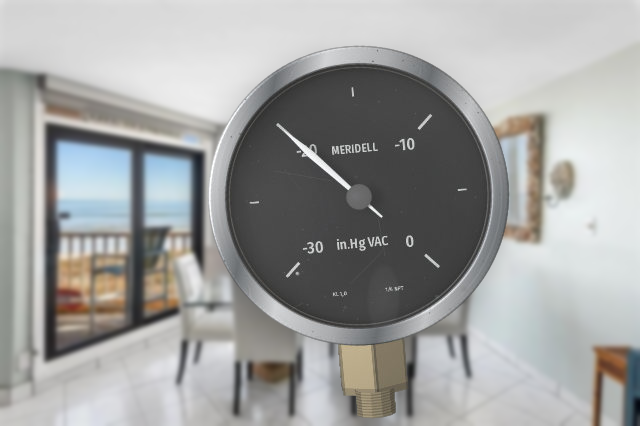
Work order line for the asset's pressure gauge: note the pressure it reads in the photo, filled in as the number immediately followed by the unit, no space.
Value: -20inHg
